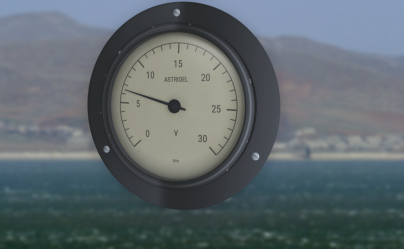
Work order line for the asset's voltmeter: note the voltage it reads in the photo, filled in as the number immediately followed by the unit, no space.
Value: 6.5V
